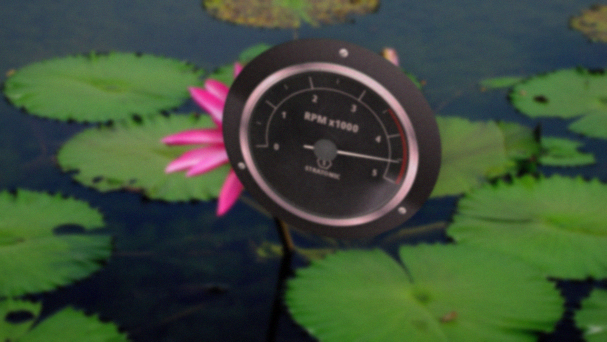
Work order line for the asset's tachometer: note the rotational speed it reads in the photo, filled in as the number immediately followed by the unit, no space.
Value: 4500rpm
